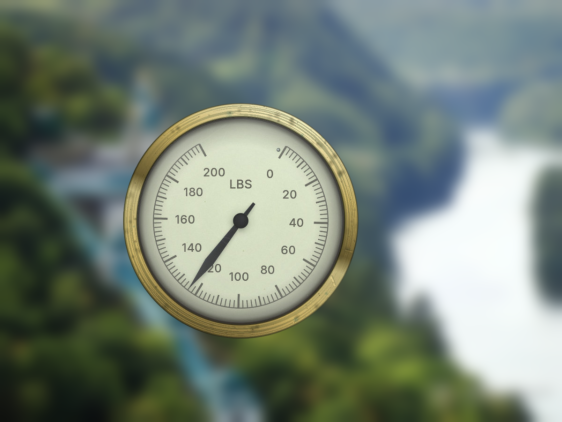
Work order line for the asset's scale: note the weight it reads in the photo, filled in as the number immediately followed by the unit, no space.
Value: 124lb
